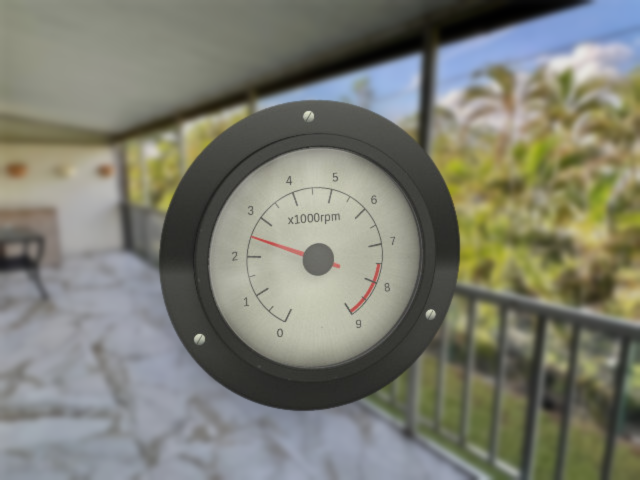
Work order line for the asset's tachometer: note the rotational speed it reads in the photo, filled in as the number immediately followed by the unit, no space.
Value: 2500rpm
